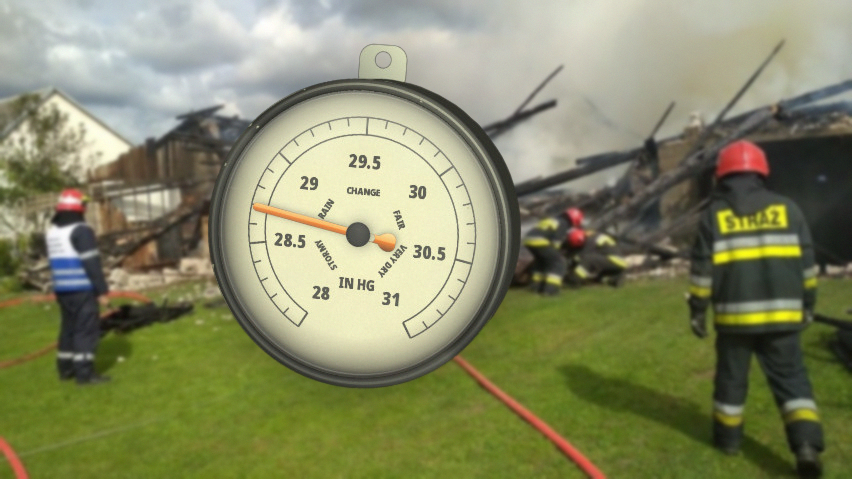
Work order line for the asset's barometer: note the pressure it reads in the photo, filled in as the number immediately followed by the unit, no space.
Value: 28.7inHg
